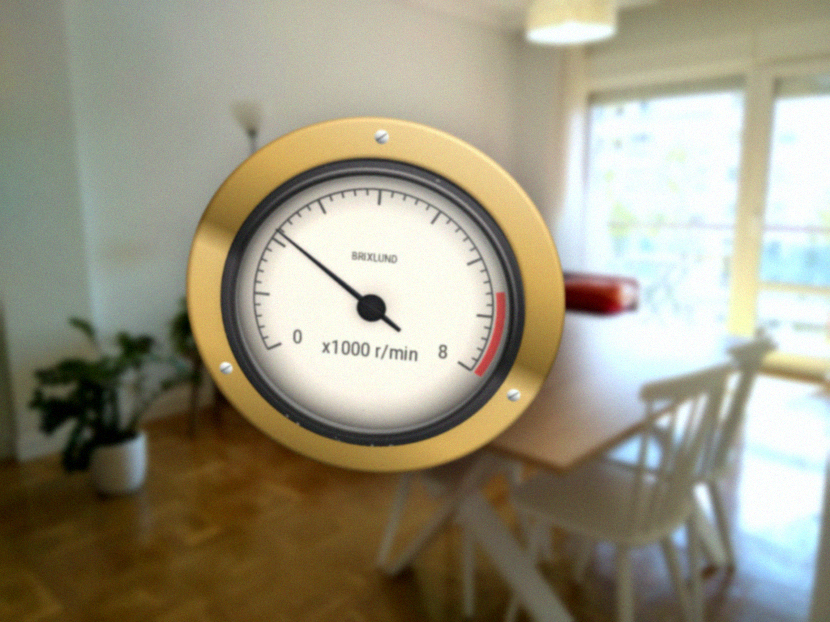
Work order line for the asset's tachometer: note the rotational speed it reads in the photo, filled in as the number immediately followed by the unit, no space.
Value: 2200rpm
